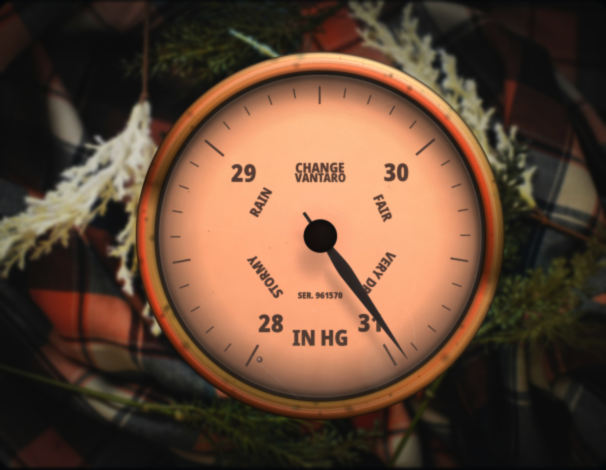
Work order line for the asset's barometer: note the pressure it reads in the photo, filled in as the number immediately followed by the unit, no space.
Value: 30.95inHg
